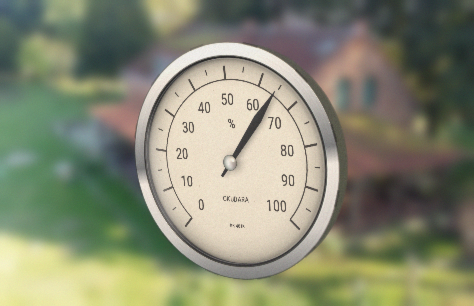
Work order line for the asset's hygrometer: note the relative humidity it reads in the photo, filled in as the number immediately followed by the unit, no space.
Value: 65%
